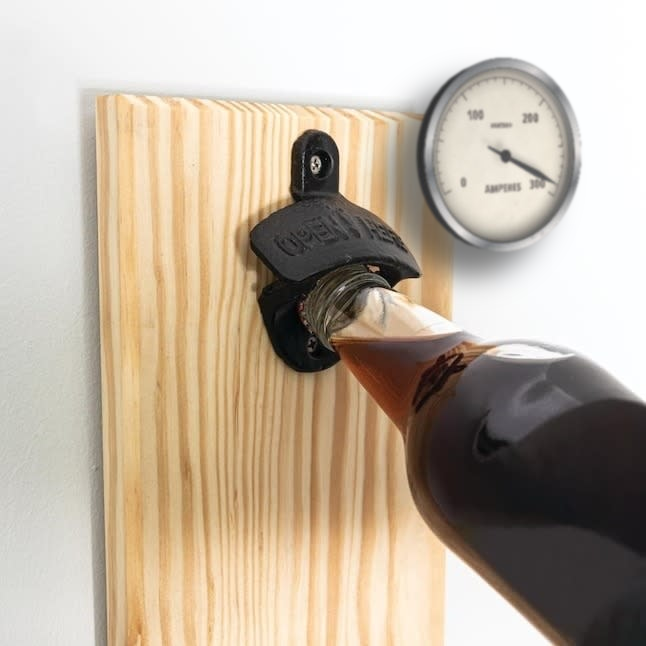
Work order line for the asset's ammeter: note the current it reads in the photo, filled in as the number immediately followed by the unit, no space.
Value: 290A
